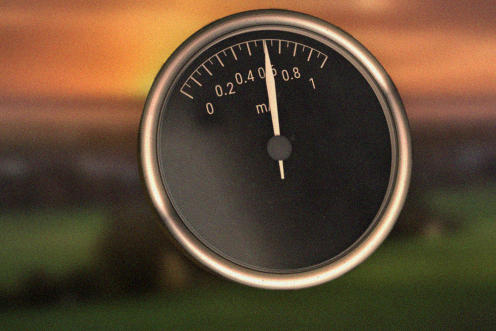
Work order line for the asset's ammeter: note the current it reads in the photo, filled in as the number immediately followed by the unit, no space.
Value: 0.6mA
